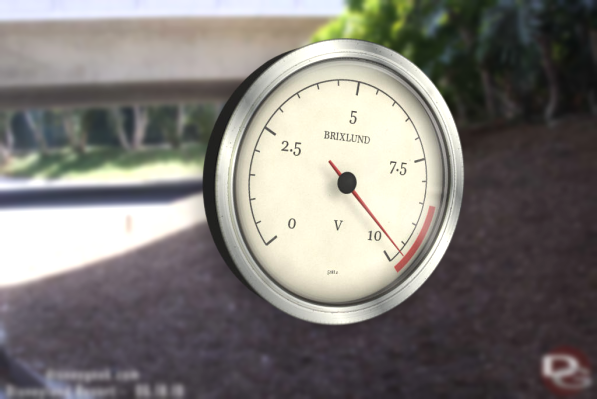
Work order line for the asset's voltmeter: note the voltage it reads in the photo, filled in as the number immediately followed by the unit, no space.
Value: 9.75V
